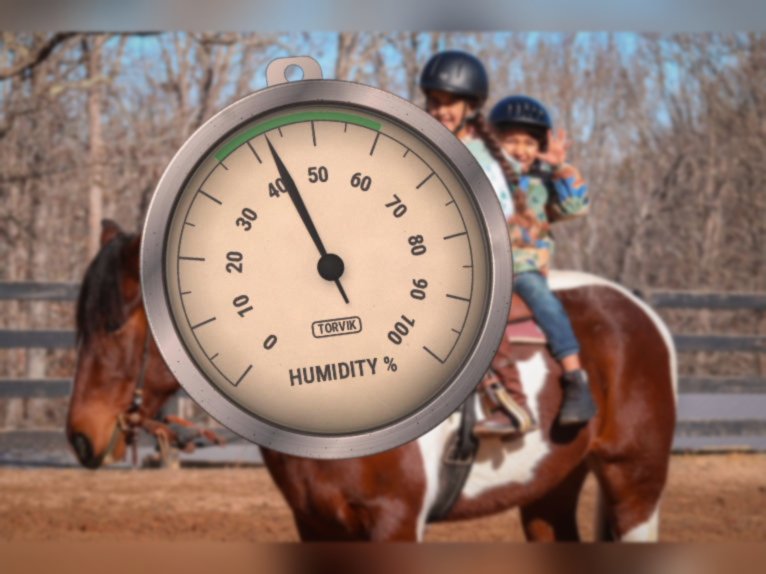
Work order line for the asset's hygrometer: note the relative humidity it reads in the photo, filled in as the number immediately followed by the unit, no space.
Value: 42.5%
